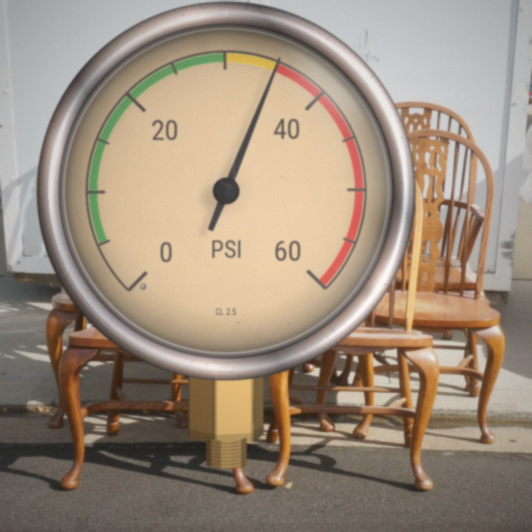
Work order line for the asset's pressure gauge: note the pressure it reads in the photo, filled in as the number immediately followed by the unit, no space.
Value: 35psi
